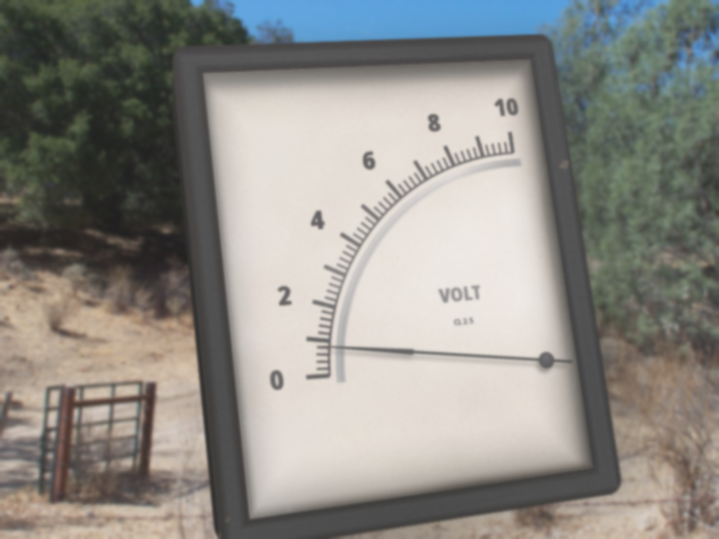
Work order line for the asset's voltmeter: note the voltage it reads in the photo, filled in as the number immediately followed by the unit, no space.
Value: 0.8V
